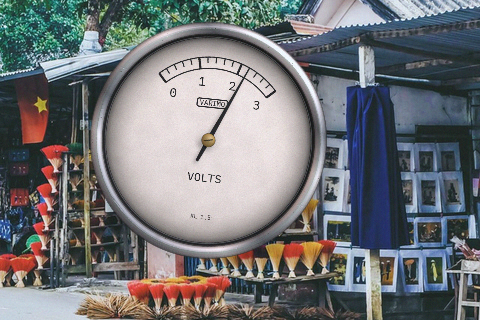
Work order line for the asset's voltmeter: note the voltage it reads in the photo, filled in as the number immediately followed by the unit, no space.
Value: 2.2V
